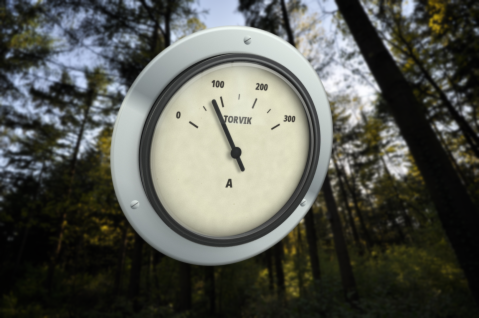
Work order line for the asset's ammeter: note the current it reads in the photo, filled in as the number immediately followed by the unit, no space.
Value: 75A
